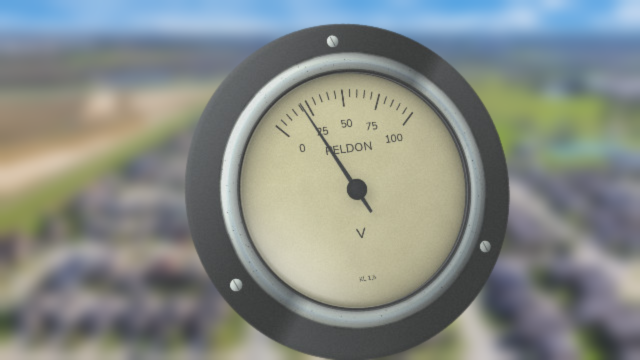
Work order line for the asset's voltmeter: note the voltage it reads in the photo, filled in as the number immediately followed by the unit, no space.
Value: 20V
